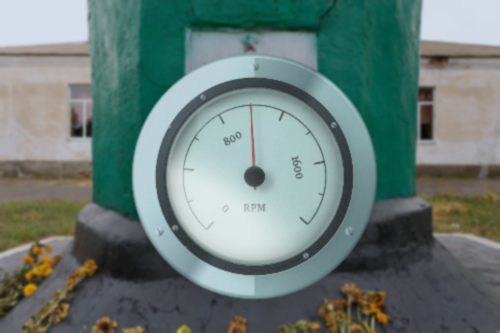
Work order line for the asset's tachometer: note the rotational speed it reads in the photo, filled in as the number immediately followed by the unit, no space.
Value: 1000rpm
